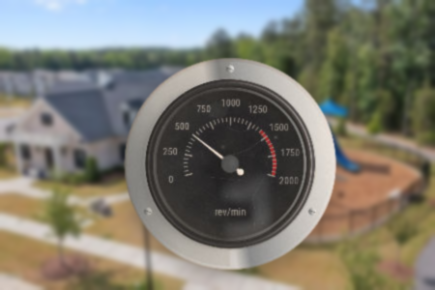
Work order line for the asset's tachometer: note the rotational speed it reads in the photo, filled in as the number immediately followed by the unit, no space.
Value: 500rpm
